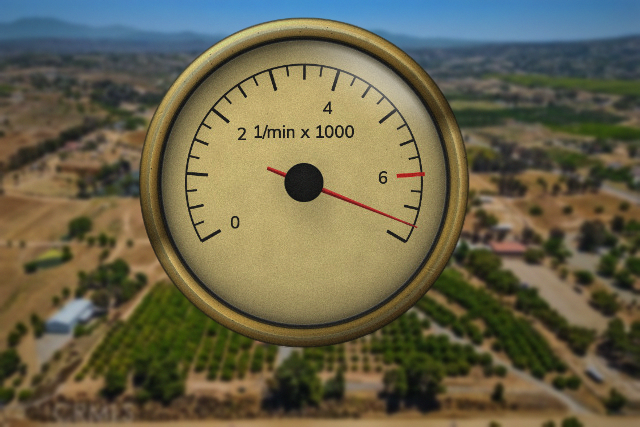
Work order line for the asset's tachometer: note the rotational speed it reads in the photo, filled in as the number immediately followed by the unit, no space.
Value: 6750rpm
